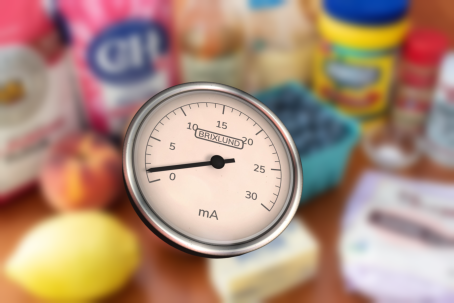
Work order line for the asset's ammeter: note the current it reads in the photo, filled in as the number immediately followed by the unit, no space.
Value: 1mA
